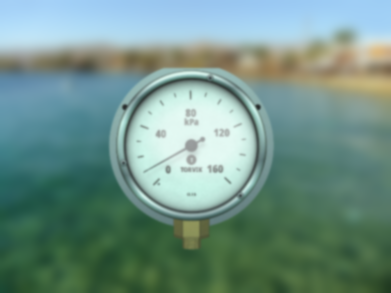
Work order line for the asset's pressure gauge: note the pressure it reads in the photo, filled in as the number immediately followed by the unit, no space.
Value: 10kPa
